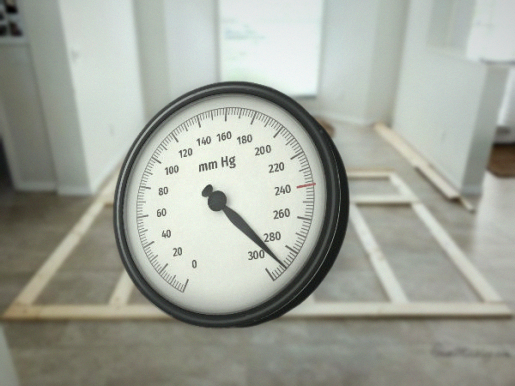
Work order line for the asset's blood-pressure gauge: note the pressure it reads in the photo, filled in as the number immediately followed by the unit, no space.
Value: 290mmHg
